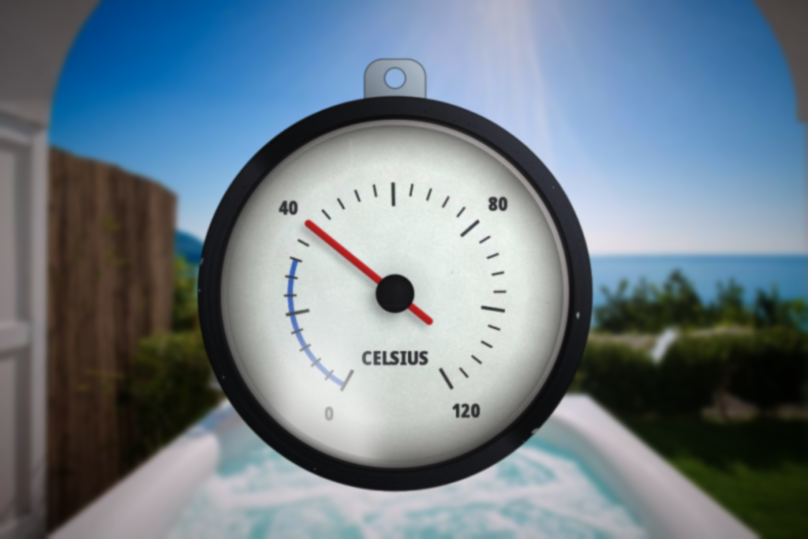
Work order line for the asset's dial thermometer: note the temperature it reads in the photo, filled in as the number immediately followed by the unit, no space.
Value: 40°C
